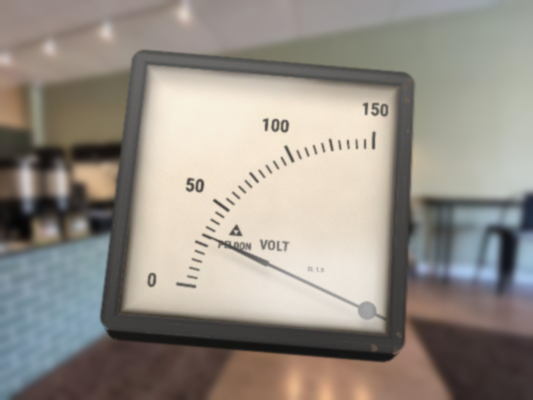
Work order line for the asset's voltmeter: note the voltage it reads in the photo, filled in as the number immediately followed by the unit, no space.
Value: 30V
